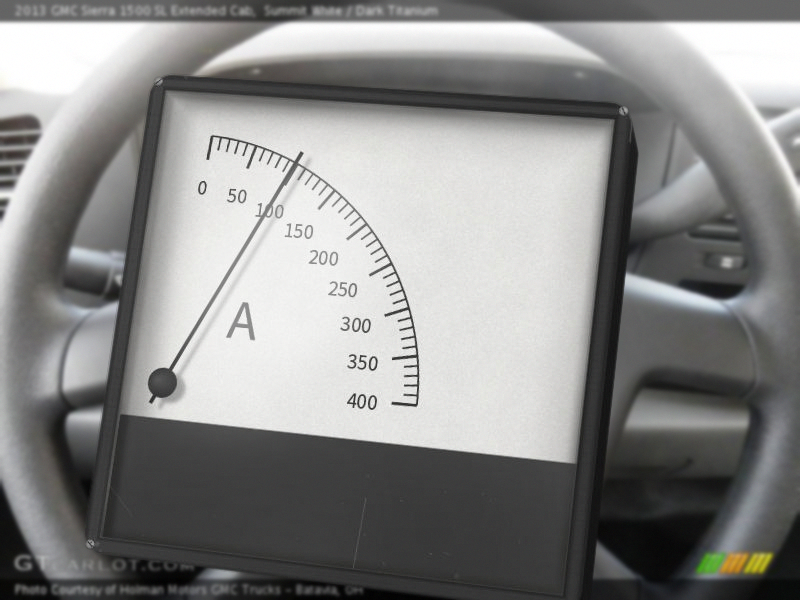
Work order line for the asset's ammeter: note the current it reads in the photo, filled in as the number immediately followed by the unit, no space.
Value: 100A
